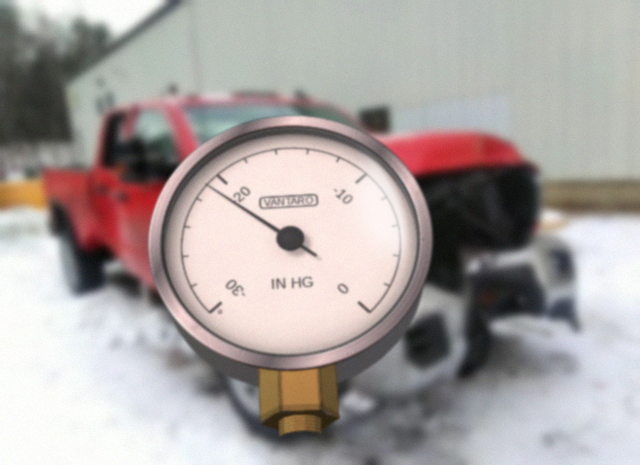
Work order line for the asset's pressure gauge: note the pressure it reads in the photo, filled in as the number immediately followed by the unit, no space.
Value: -21inHg
